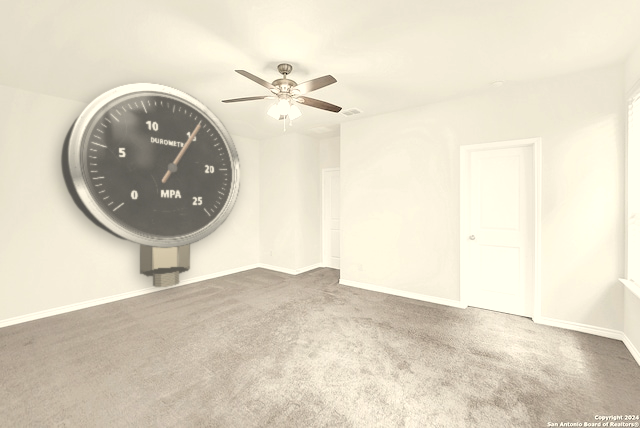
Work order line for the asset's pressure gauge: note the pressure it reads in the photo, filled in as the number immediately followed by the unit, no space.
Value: 15MPa
